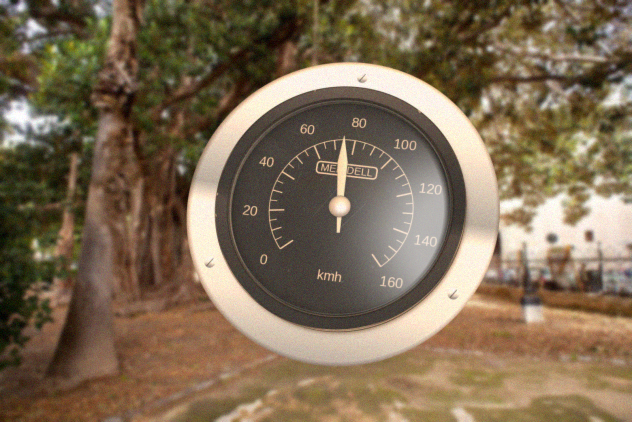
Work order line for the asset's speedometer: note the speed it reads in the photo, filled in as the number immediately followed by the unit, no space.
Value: 75km/h
